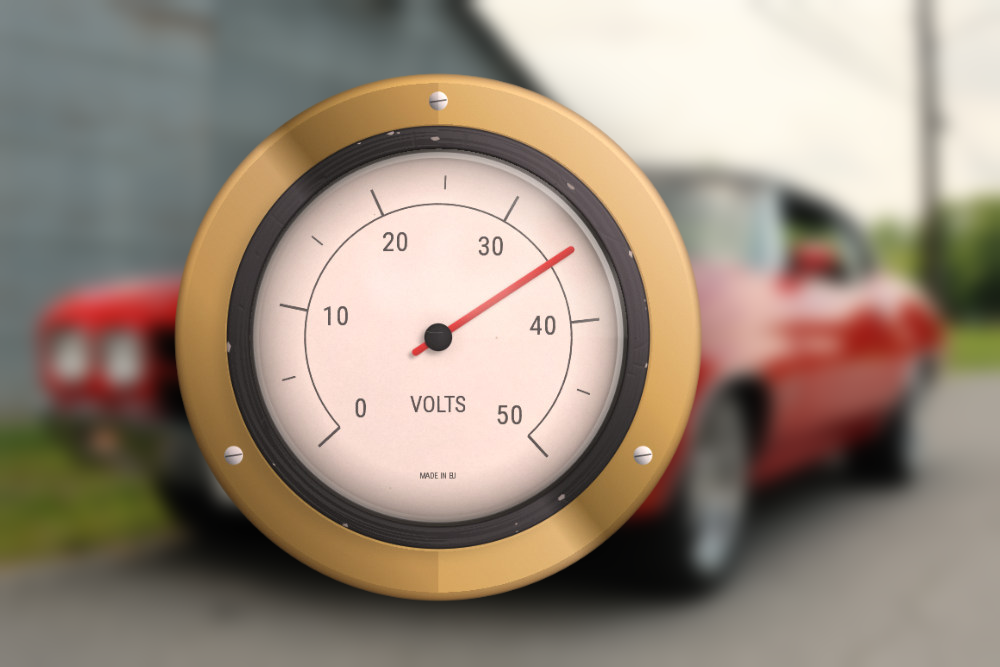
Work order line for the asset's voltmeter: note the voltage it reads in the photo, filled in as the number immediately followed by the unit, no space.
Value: 35V
